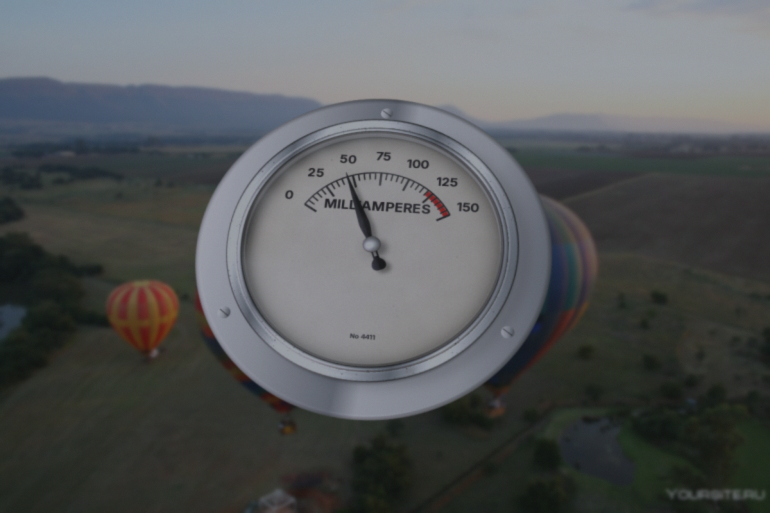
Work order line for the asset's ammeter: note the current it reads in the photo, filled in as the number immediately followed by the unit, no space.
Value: 45mA
